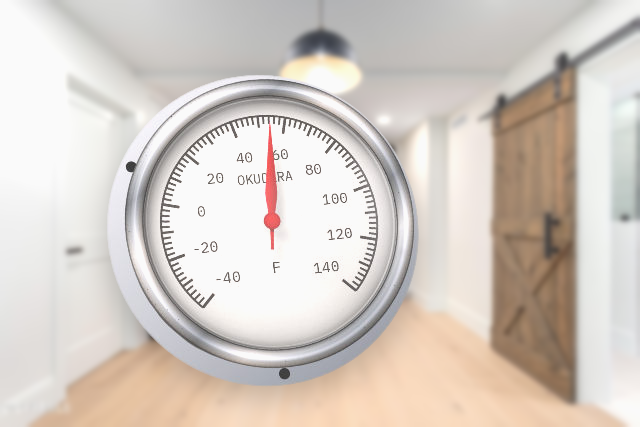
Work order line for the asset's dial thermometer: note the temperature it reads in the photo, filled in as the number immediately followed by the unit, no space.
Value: 54°F
